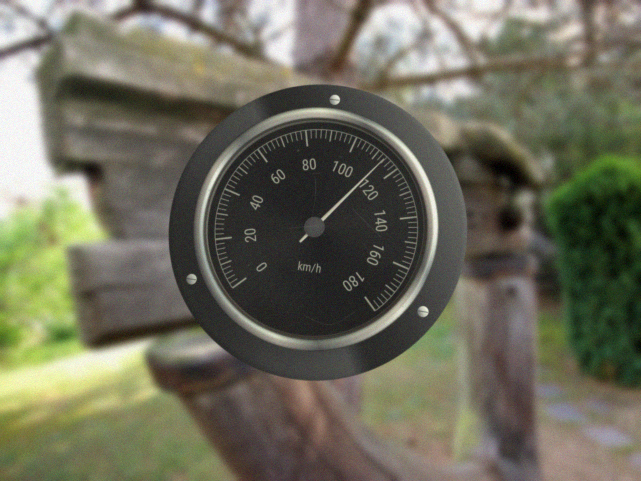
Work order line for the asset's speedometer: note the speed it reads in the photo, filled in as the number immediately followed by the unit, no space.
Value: 114km/h
